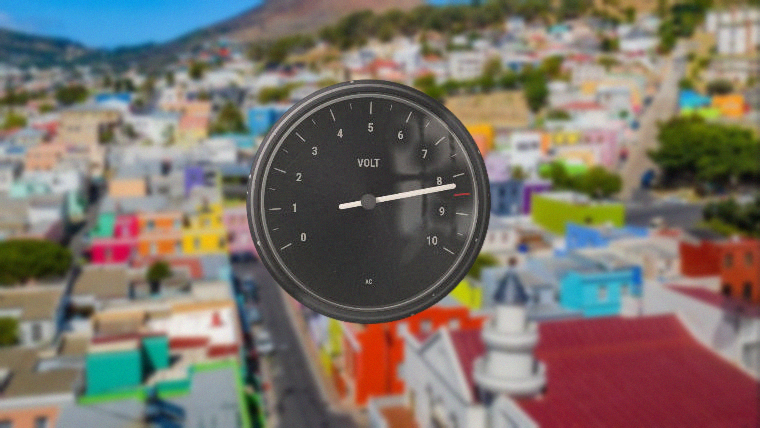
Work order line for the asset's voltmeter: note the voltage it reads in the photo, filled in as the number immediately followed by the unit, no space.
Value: 8.25V
